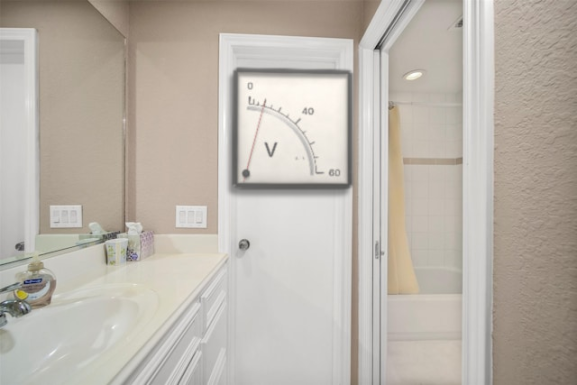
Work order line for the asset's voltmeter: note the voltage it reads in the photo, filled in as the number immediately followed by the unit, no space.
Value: 20V
